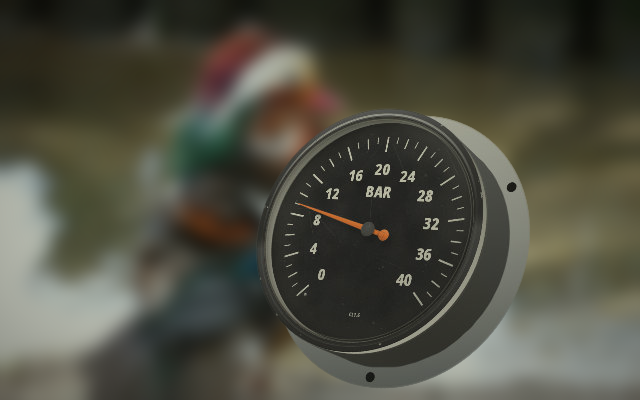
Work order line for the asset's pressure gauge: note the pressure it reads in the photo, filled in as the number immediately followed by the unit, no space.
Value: 9bar
